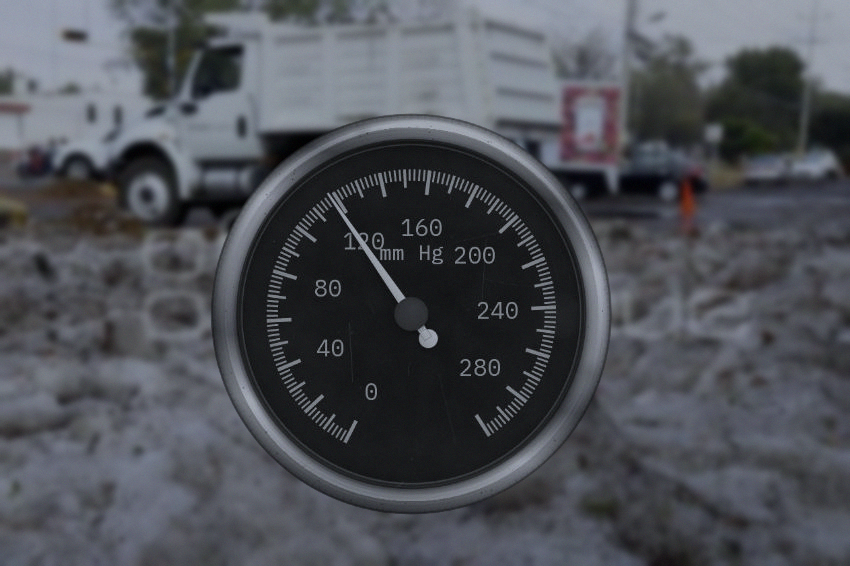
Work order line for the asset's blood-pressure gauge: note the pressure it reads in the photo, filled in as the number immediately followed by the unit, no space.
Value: 118mmHg
